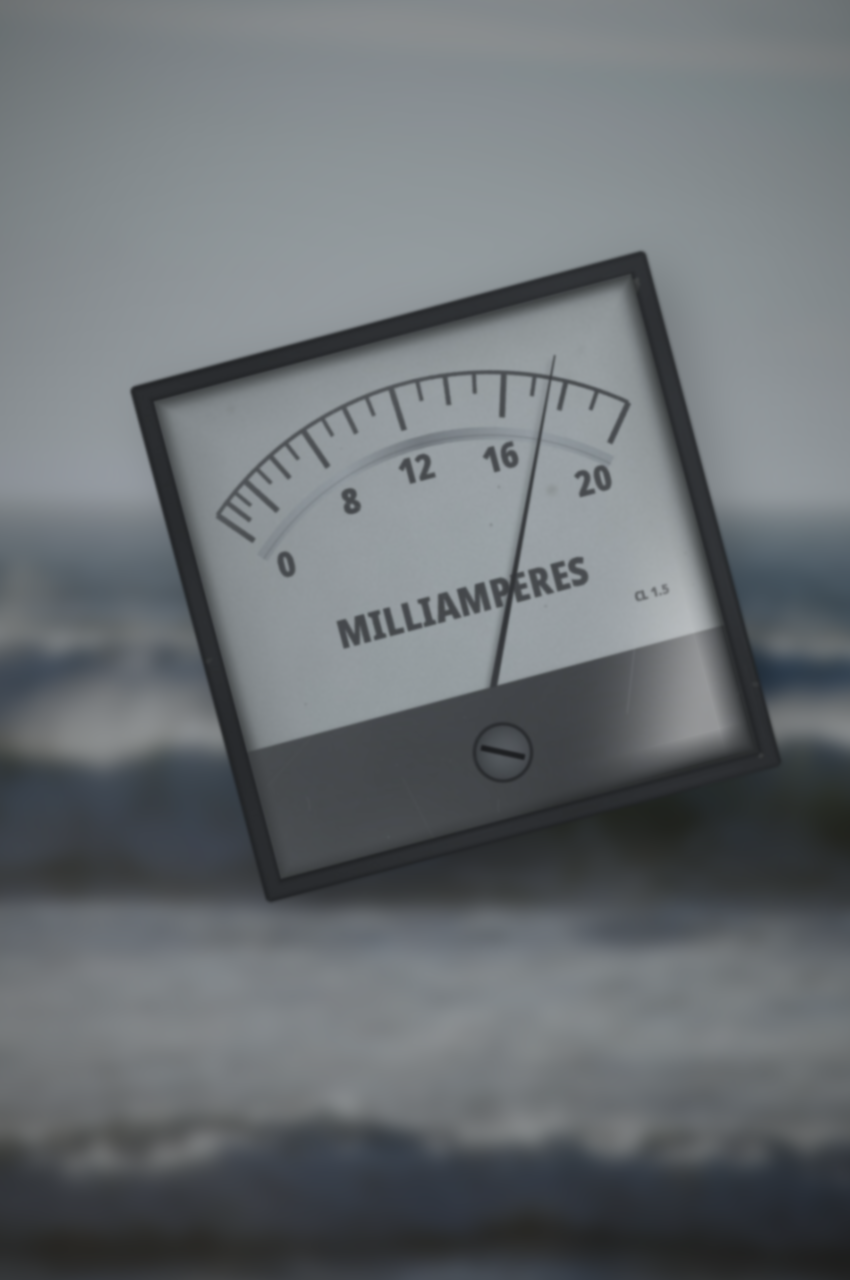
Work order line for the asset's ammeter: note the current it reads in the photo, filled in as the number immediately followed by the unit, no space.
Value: 17.5mA
